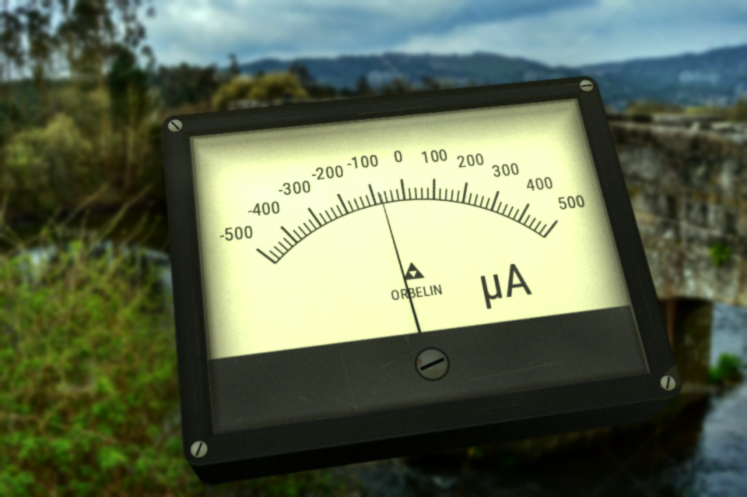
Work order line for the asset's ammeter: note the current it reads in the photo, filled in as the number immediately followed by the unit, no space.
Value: -80µA
